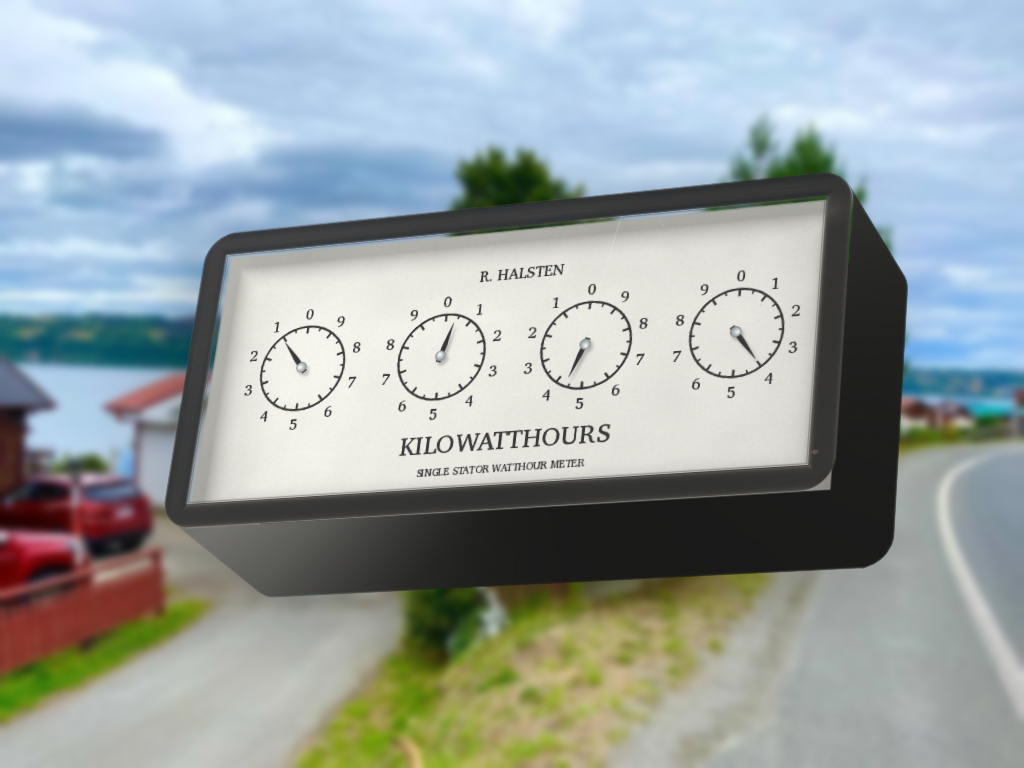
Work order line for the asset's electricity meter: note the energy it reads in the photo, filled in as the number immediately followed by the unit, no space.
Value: 1044kWh
